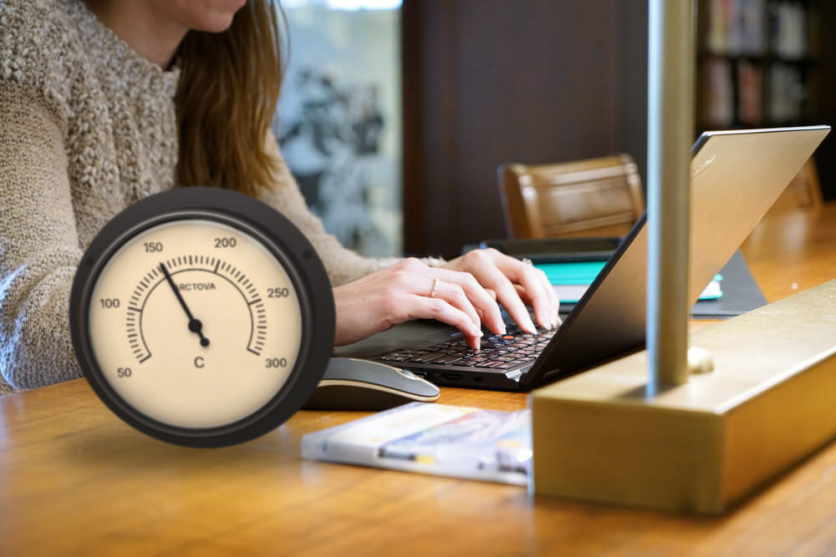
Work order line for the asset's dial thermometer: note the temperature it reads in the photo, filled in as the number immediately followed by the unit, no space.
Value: 150°C
